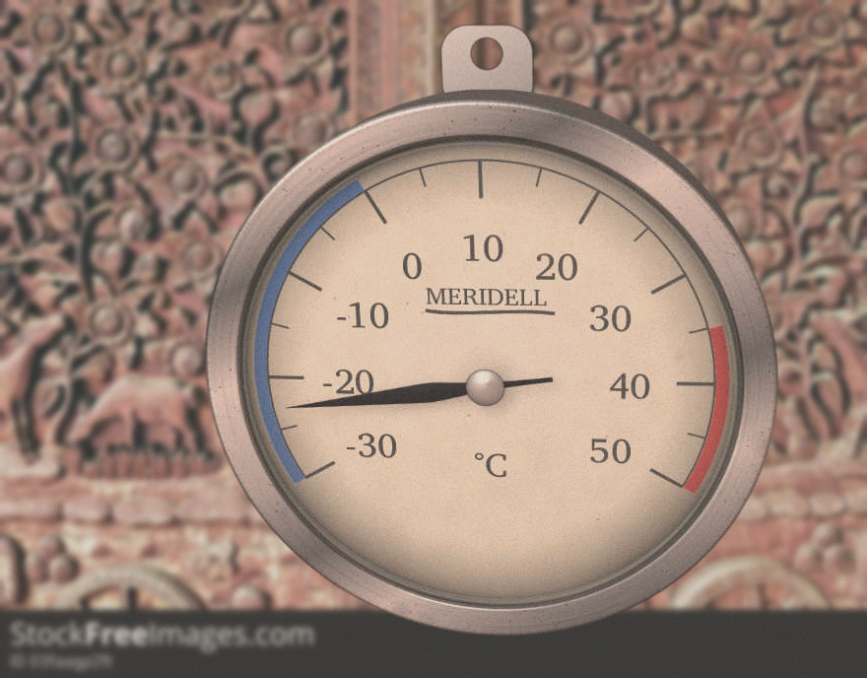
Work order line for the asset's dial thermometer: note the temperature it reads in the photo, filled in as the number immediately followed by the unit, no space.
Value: -22.5°C
